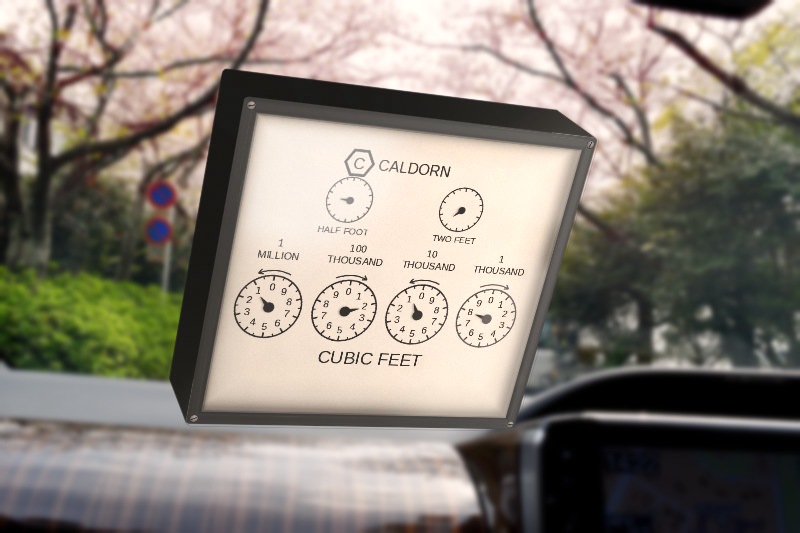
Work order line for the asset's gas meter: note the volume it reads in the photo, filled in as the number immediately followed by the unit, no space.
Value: 120800ft³
